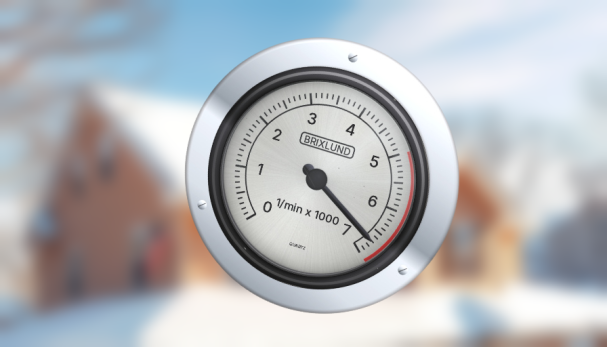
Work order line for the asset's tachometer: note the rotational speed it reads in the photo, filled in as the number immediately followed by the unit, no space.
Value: 6700rpm
